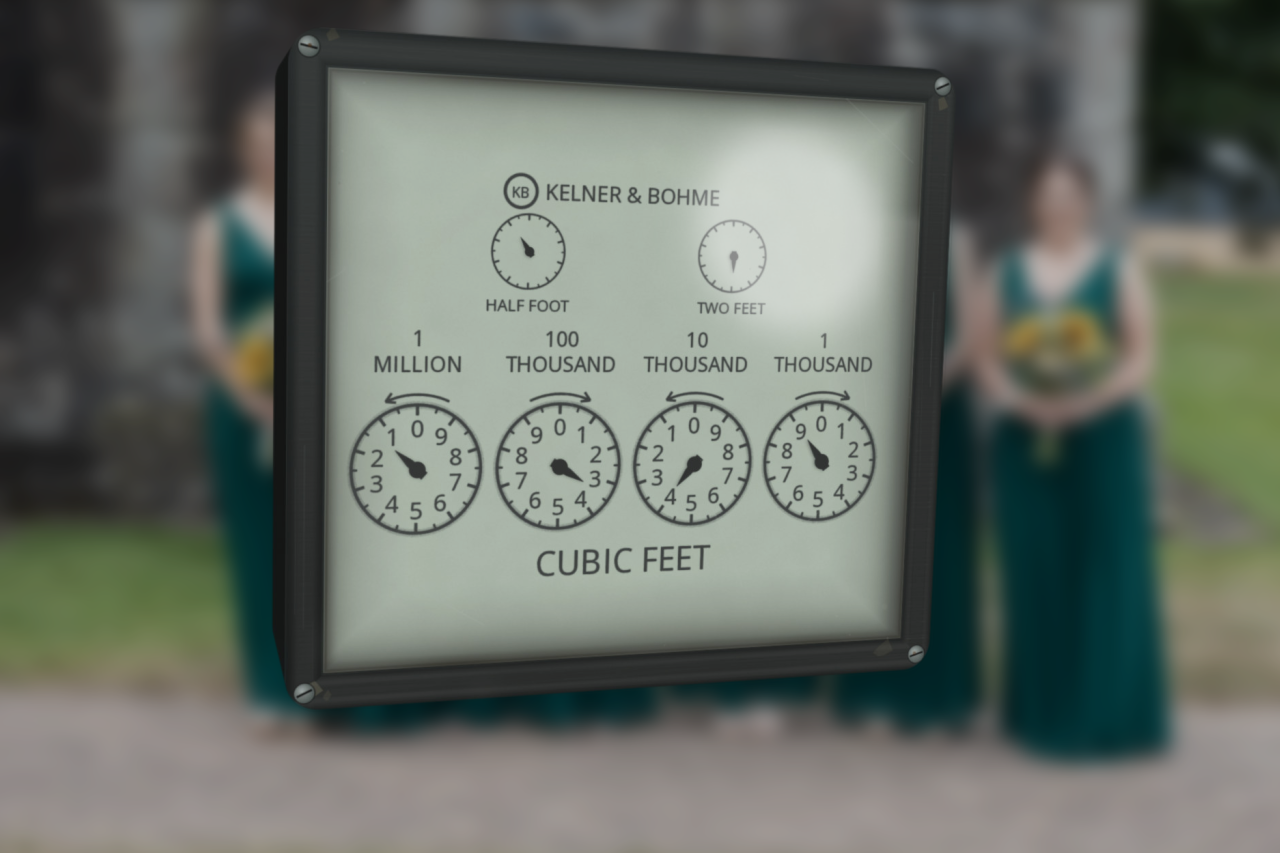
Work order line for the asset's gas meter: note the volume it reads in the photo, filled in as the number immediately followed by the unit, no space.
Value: 133900ft³
